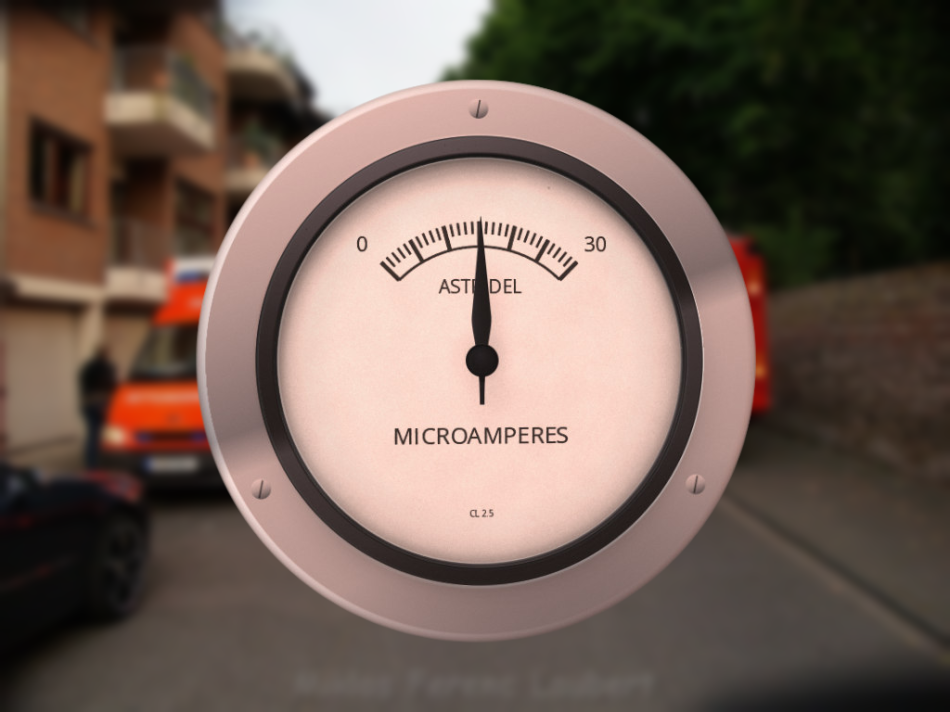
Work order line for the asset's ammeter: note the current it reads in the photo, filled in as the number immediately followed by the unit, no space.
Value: 15µA
